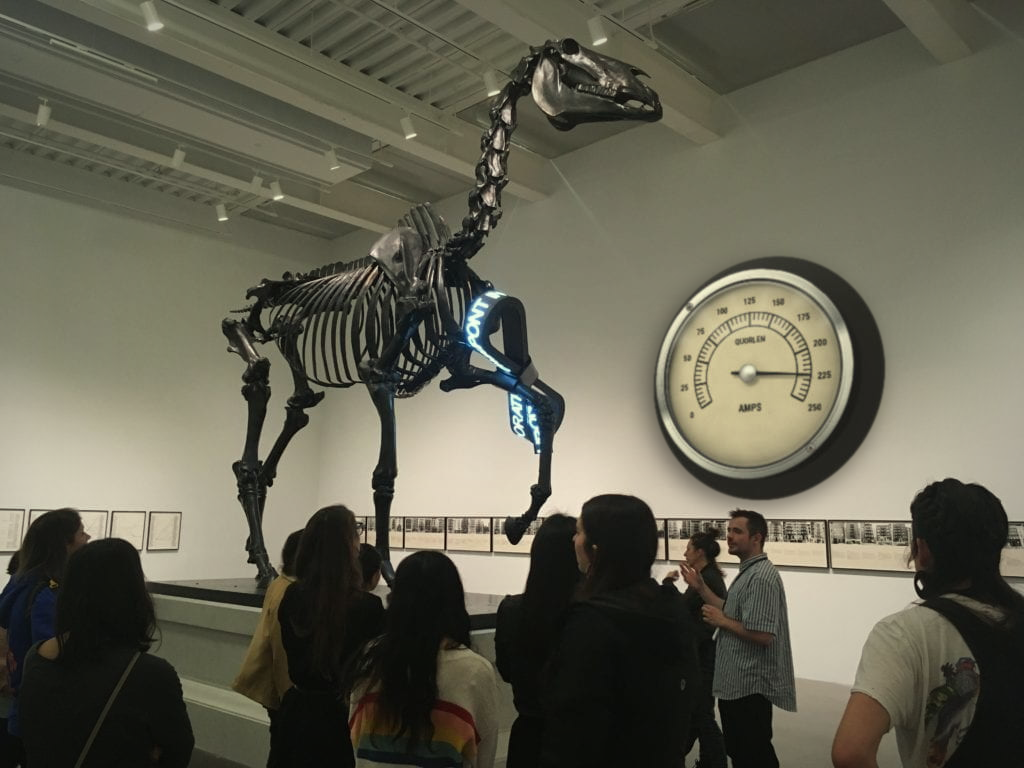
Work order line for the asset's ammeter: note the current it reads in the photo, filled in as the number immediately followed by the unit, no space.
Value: 225A
